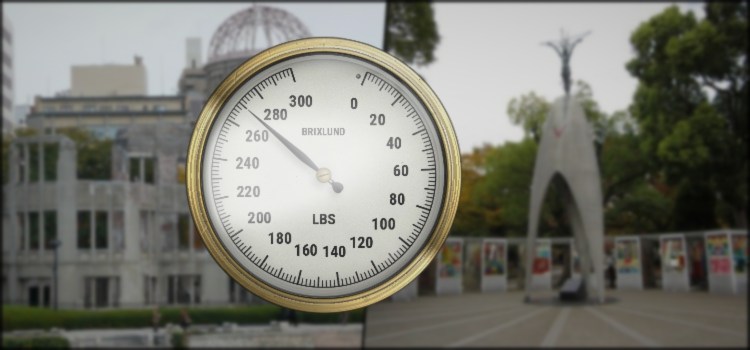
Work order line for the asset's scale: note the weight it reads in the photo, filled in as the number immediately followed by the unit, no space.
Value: 270lb
